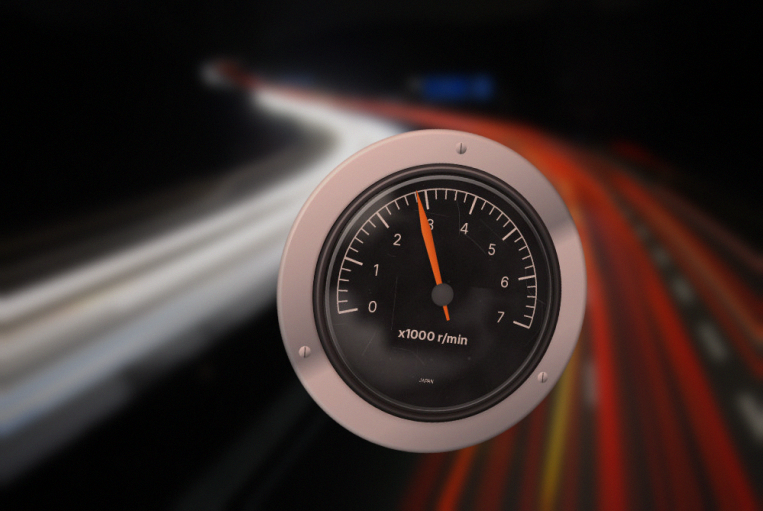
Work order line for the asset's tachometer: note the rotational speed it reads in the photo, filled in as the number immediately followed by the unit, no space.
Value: 2800rpm
